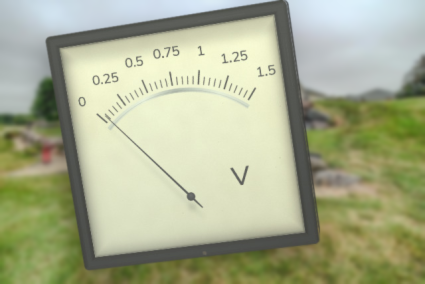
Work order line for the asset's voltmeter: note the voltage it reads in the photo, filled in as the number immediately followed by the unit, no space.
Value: 0.05V
